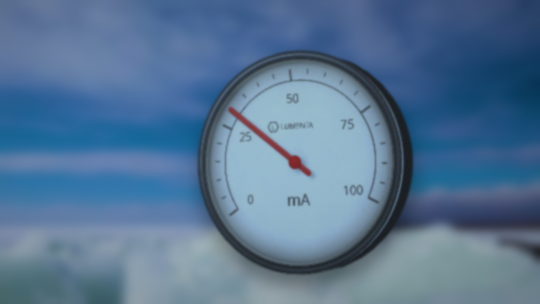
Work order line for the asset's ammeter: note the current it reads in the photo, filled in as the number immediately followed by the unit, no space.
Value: 30mA
